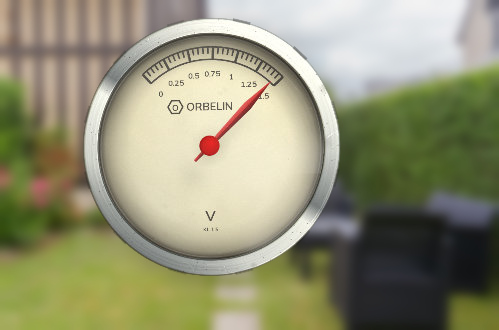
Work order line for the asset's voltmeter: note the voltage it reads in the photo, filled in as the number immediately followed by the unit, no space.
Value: 1.45V
